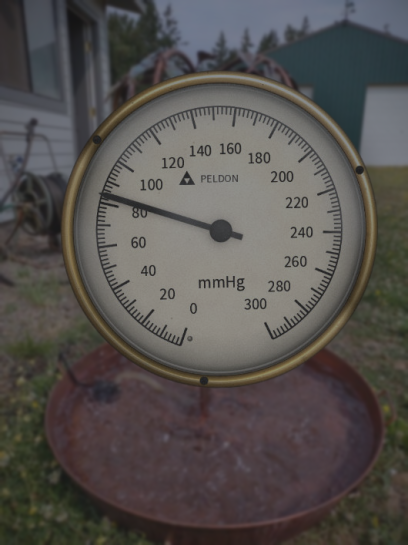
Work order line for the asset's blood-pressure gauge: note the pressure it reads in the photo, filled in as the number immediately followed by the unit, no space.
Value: 84mmHg
